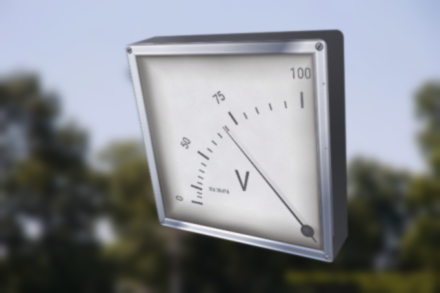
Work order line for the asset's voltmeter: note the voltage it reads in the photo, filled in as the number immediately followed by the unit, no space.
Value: 70V
